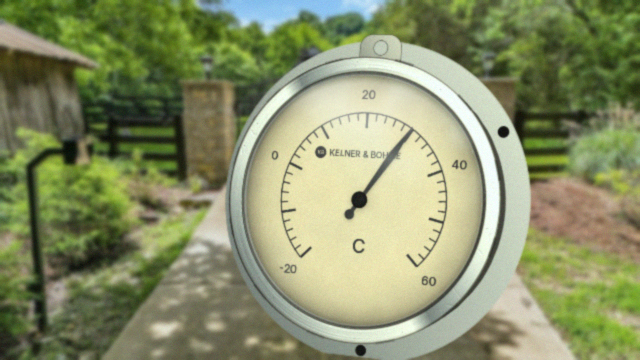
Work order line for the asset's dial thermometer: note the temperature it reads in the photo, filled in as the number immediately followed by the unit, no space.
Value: 30°C
